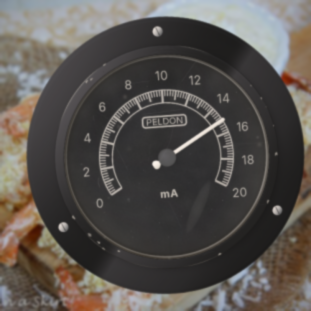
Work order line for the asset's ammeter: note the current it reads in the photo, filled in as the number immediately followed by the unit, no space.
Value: 15mA
